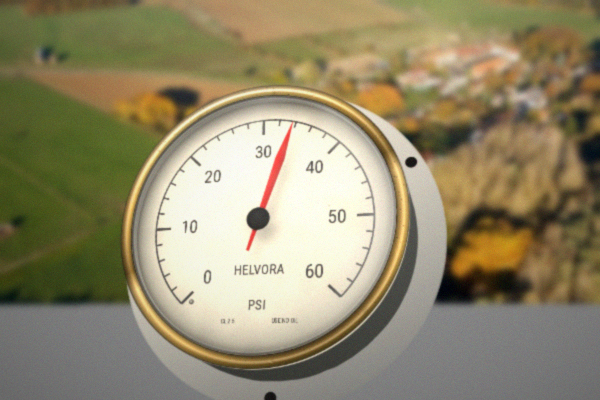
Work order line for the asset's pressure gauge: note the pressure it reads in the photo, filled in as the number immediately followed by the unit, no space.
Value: 34psi
